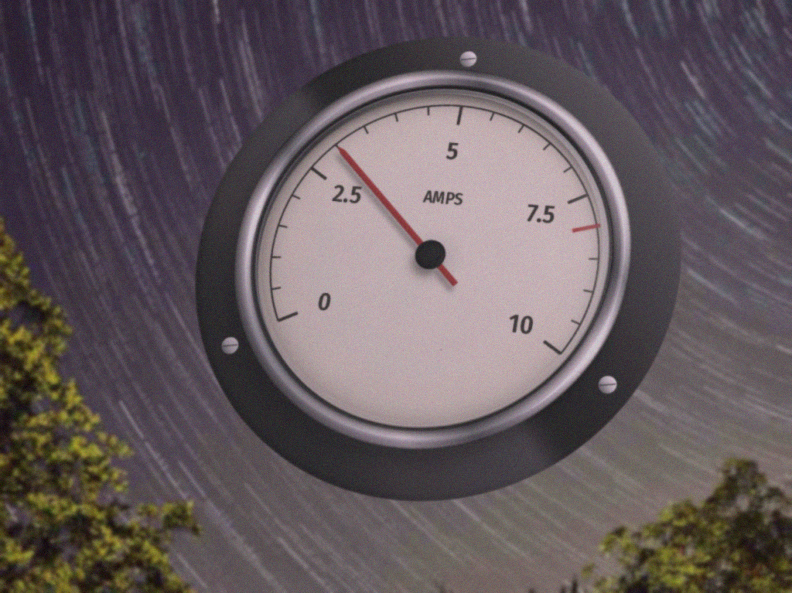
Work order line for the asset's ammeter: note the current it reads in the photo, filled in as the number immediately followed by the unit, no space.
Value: 3A
